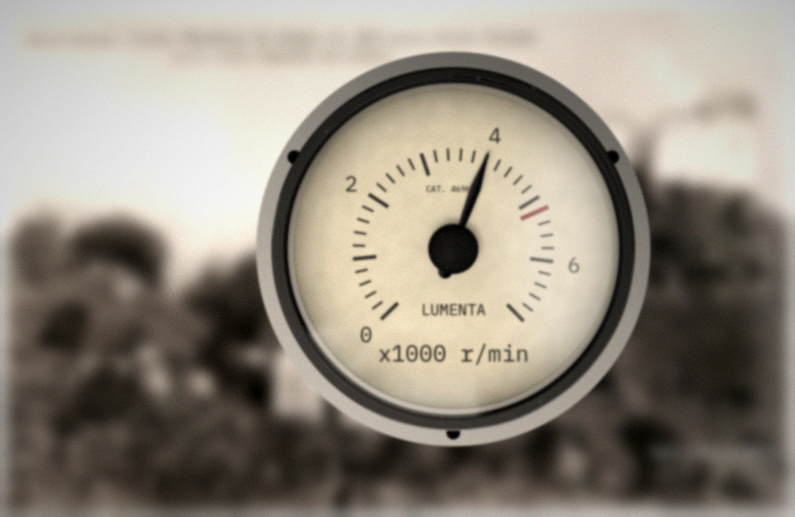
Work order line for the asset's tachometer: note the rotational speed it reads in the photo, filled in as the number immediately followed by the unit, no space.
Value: 4000rpm
